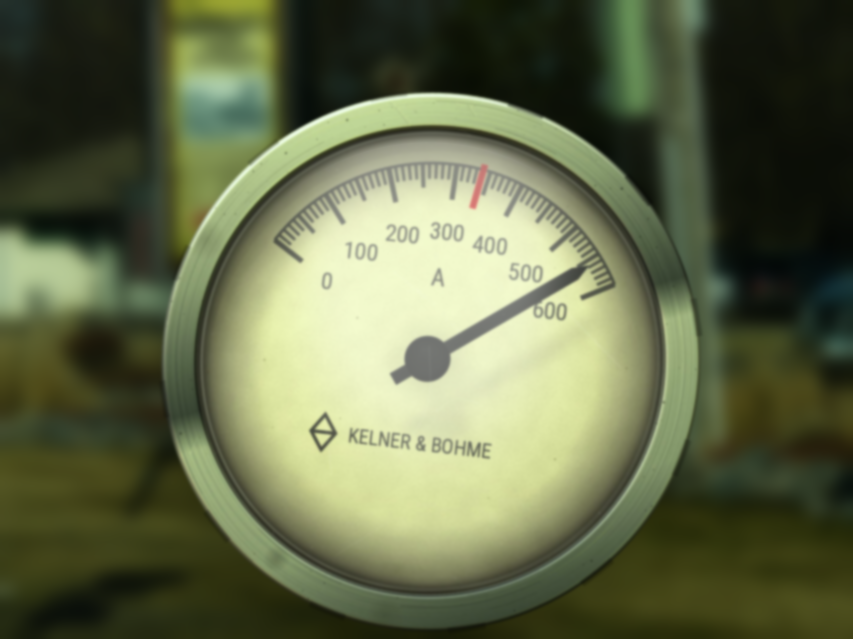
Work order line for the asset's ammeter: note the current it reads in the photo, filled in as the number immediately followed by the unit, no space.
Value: 560A
